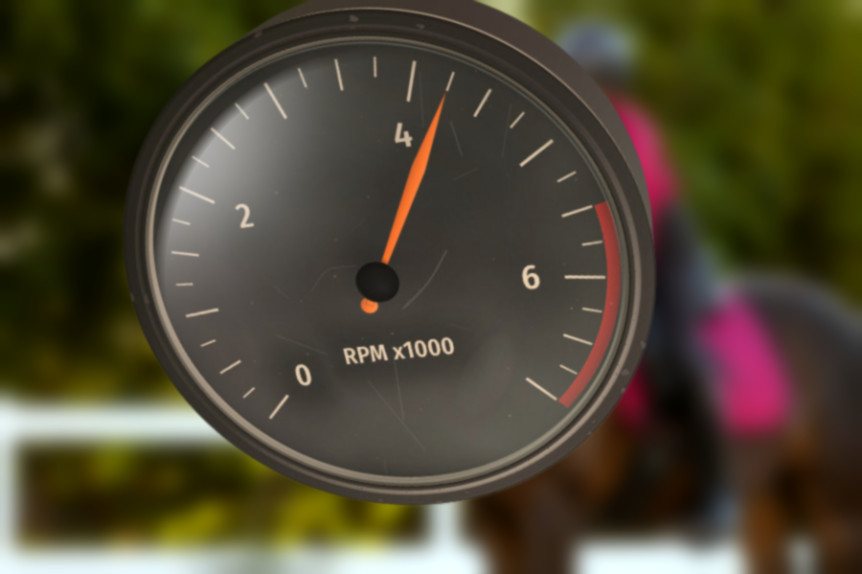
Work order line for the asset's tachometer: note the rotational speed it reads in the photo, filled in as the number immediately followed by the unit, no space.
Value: 4250rpm
